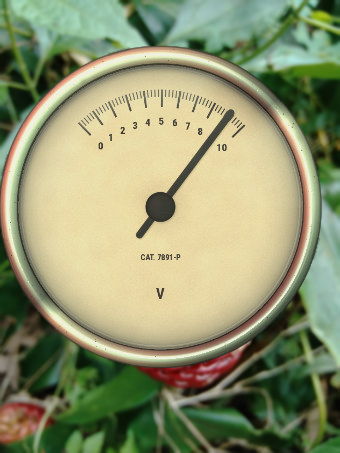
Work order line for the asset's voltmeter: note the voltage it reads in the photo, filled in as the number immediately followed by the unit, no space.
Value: 9V
